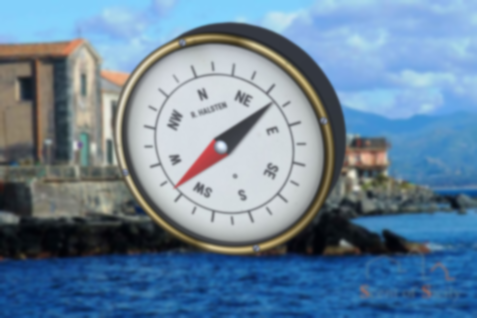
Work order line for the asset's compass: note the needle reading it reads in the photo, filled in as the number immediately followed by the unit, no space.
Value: 247.5°
